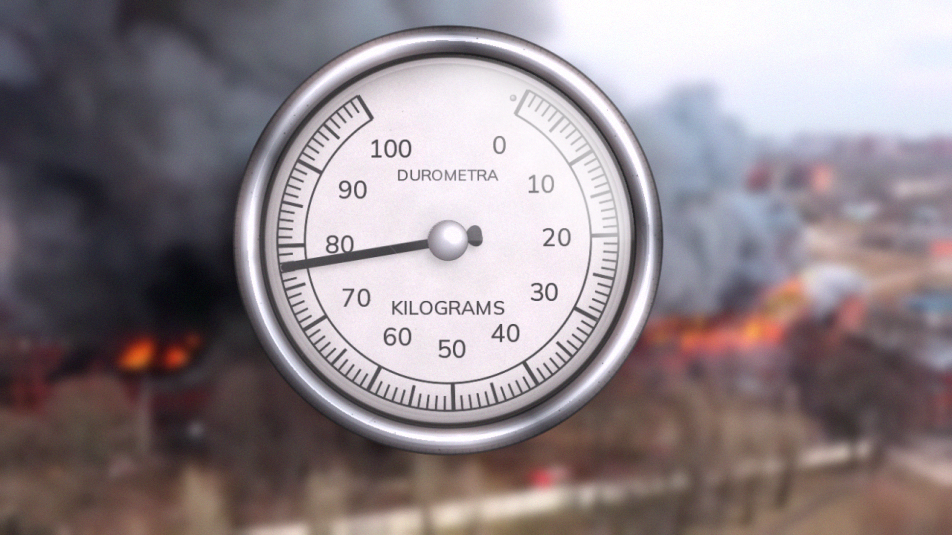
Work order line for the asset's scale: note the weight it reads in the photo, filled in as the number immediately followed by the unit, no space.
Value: 77.5kg
